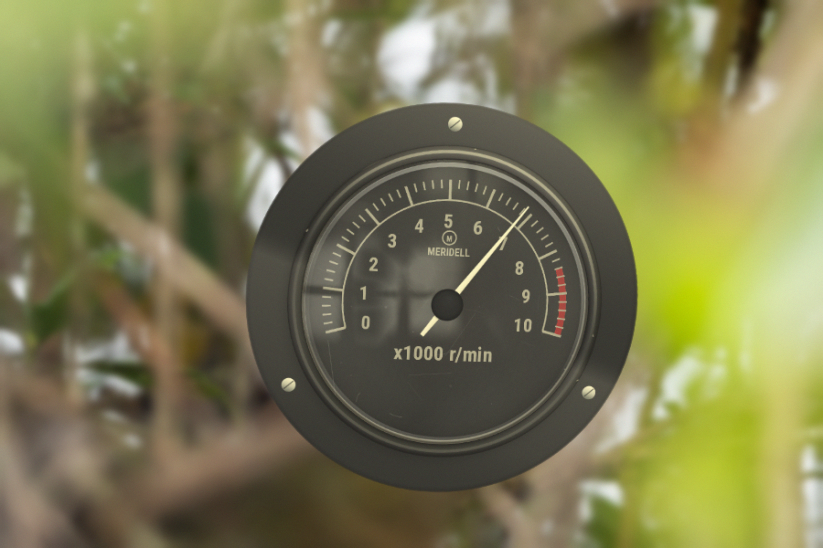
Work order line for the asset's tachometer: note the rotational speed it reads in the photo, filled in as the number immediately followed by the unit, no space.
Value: 6800rpm
